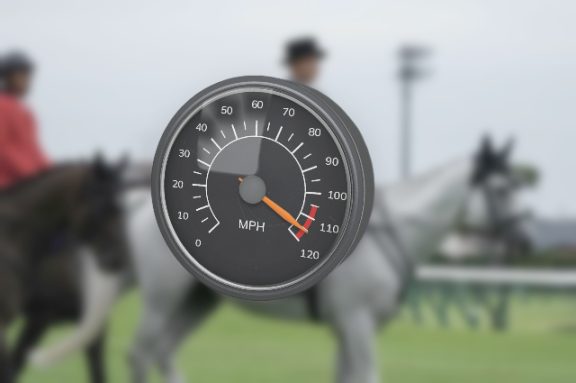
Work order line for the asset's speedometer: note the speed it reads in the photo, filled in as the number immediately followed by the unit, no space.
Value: 115mph
